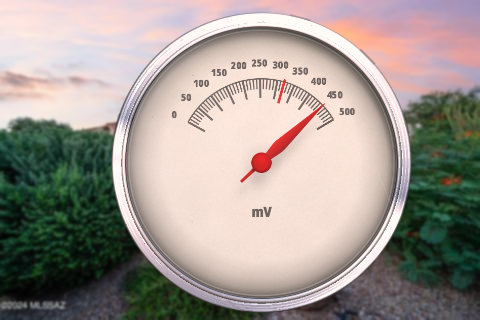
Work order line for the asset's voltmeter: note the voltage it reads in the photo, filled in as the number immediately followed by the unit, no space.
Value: 450mV
